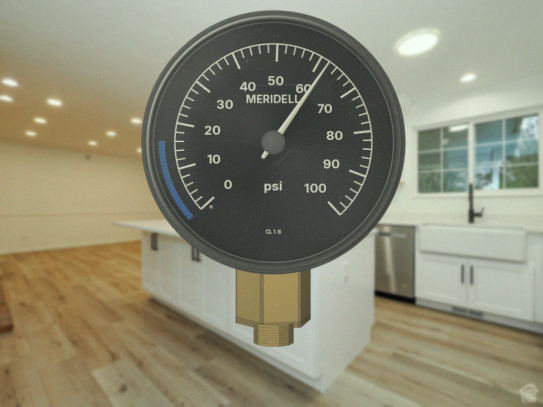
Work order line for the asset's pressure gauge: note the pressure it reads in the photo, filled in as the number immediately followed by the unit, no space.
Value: 62psi
